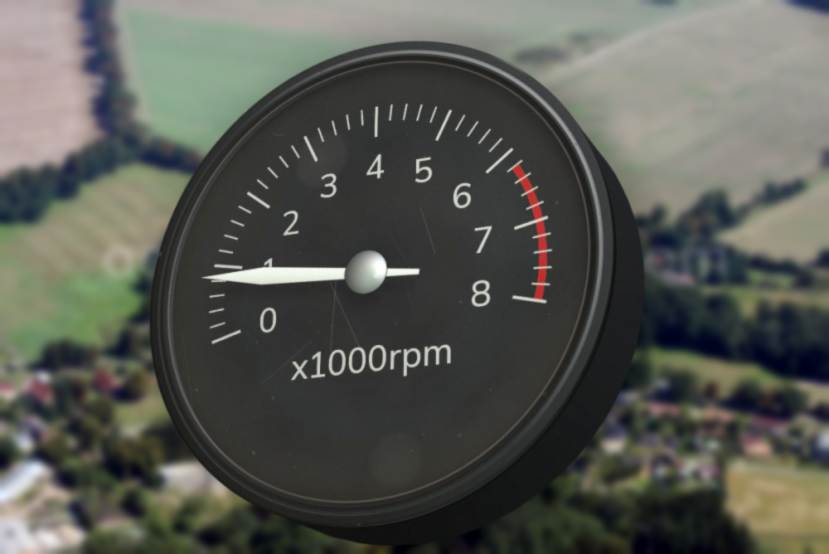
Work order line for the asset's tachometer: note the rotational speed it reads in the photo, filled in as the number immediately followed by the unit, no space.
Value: 800rpm
